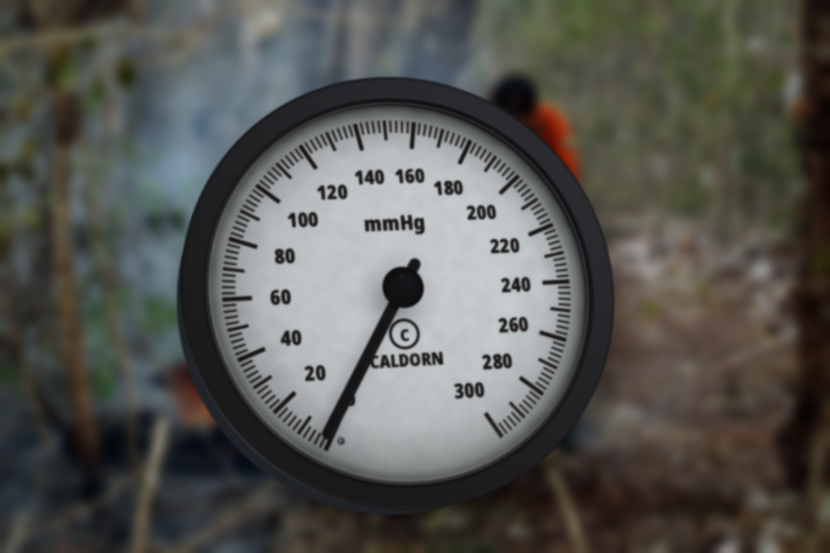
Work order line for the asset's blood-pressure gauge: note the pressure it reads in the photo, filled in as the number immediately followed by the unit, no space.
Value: 2mmHg
